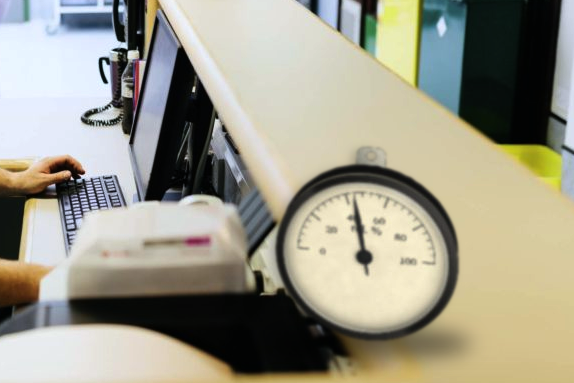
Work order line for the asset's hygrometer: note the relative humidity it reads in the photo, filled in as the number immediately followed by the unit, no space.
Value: 44%
